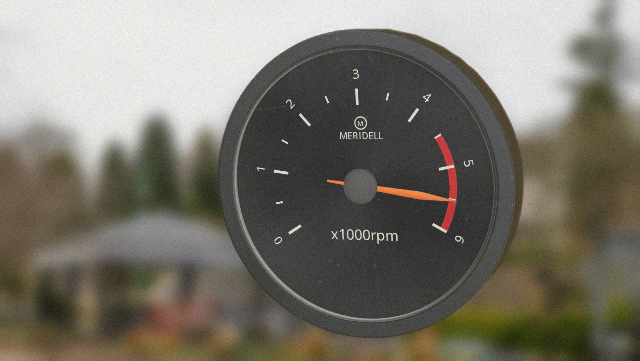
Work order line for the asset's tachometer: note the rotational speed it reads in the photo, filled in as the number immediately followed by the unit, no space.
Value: 5500rpm
